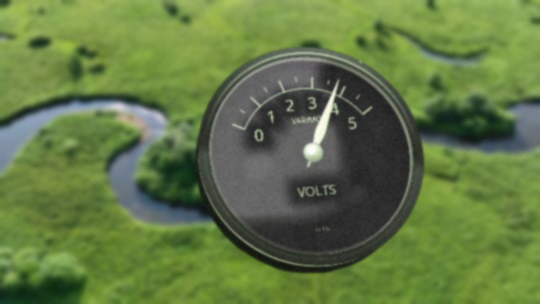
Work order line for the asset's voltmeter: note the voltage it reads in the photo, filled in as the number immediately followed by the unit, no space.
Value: 3.75V
